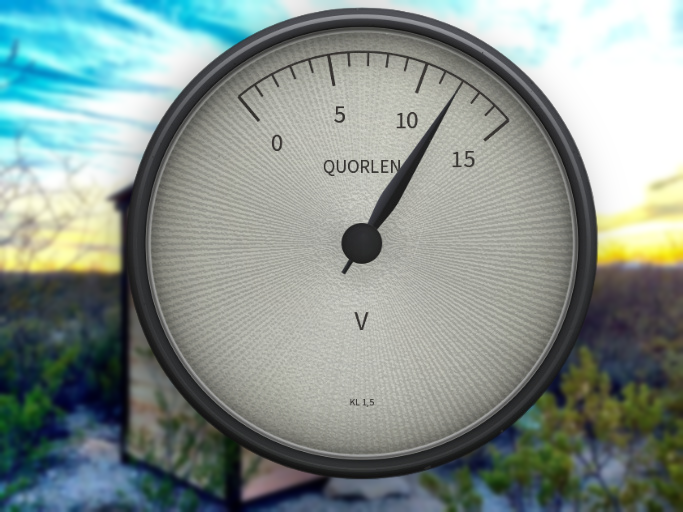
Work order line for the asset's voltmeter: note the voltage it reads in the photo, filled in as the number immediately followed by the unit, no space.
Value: 12V
